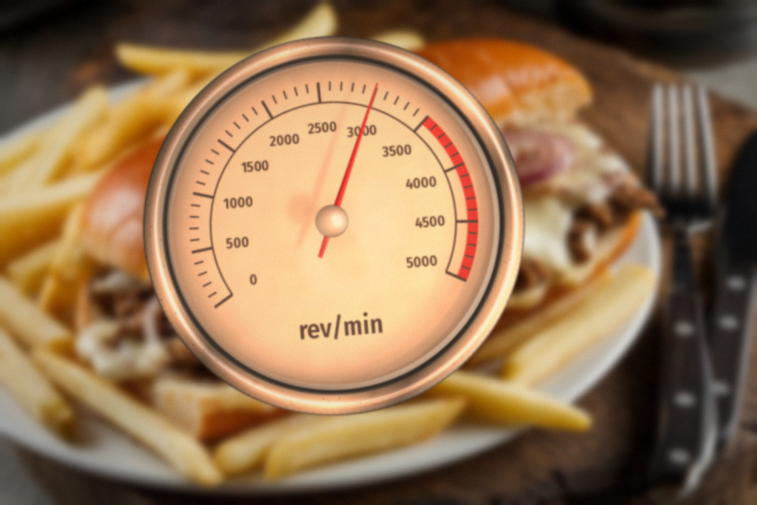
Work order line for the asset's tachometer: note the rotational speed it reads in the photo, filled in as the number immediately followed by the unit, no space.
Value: 3000rpm
